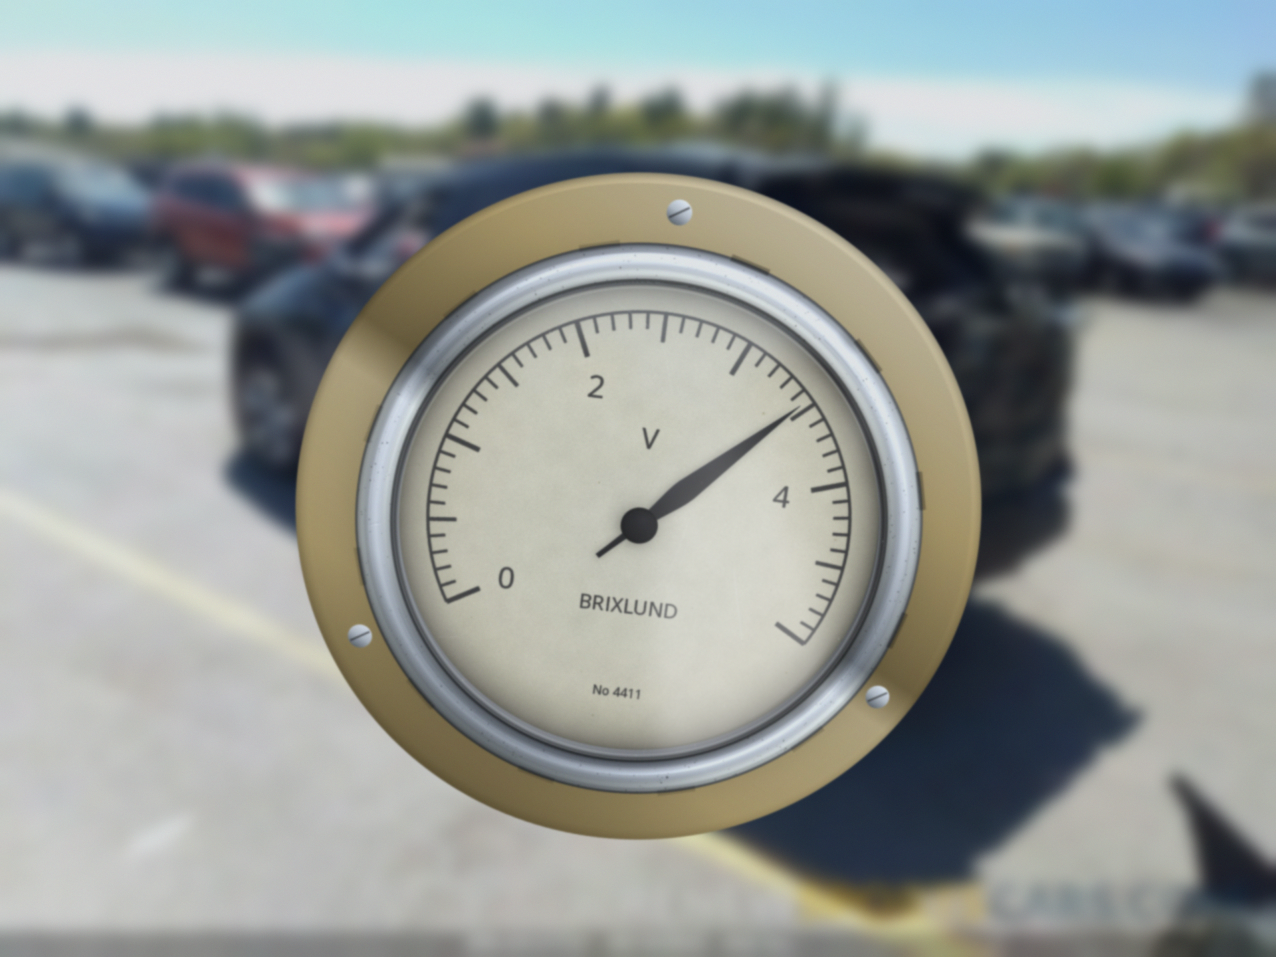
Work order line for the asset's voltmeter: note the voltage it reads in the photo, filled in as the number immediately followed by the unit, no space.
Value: 3.45V
